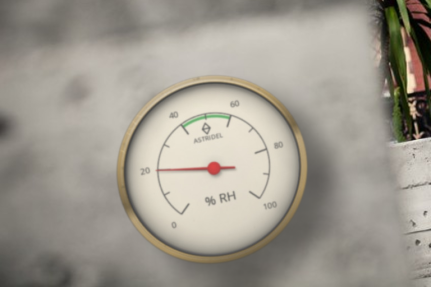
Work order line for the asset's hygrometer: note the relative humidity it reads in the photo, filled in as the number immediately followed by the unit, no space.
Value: 20%
